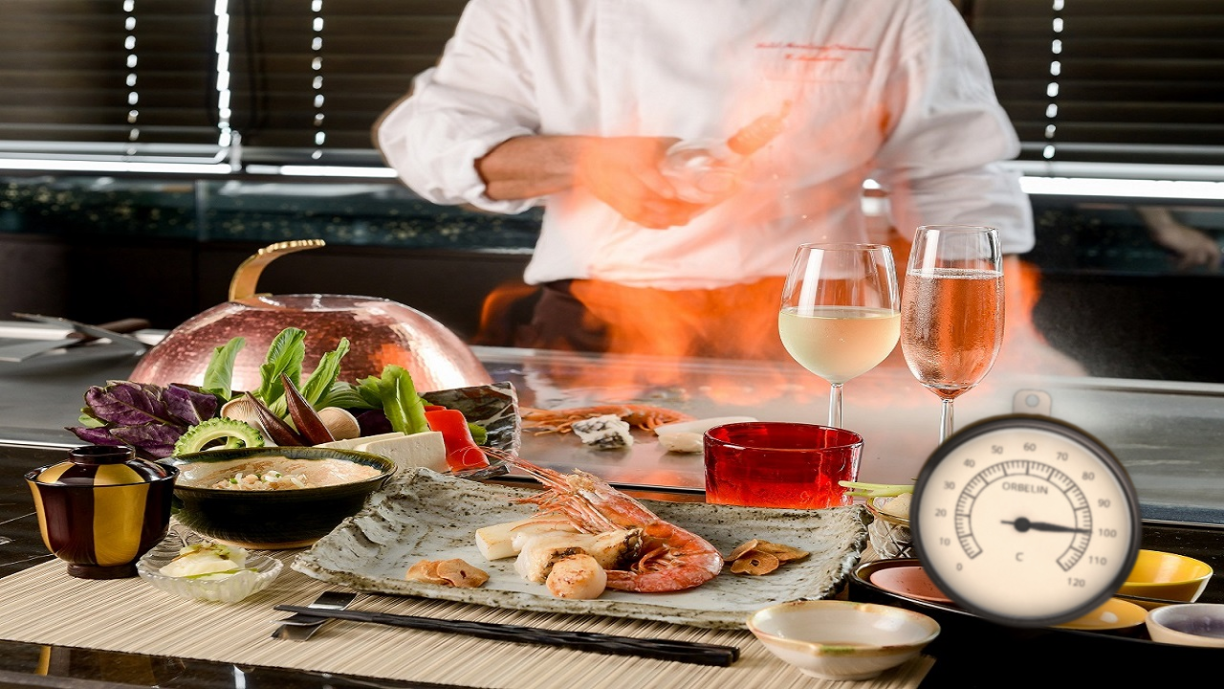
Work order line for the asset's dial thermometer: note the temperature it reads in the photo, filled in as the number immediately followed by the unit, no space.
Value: 100°C
